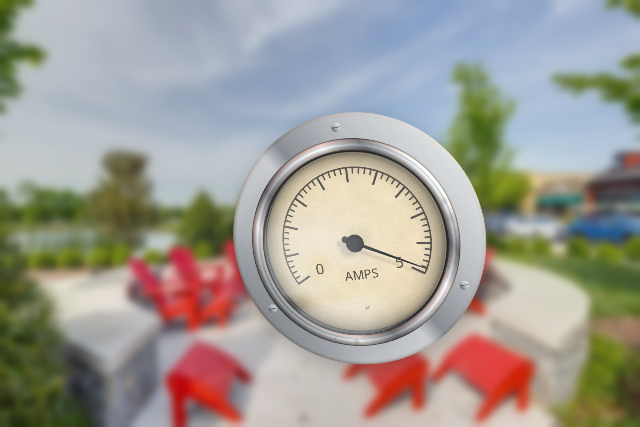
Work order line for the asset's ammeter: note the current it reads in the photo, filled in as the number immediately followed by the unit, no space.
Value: 4.9A
